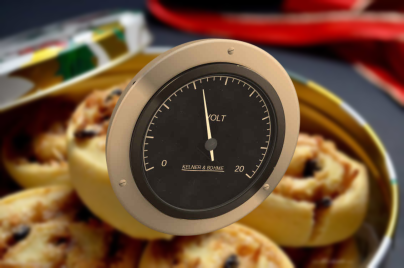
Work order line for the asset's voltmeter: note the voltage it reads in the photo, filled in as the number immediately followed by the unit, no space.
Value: 8V
